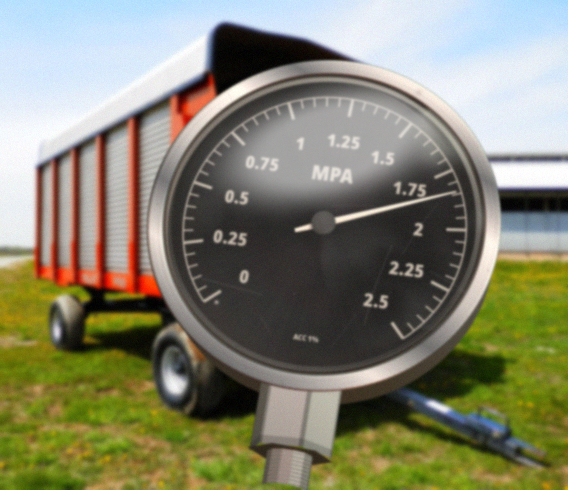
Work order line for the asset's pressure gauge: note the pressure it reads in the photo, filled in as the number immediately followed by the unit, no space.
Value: 1.85MPa
